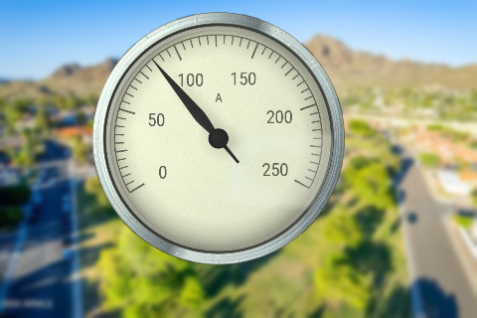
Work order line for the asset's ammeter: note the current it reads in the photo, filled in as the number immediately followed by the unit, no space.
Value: 85A
